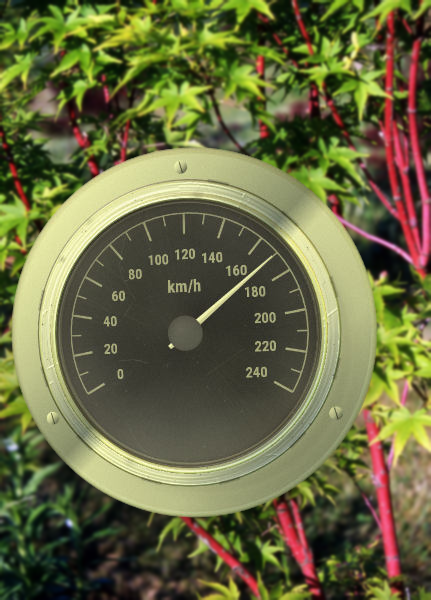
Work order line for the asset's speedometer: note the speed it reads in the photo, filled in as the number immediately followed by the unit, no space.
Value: 170km/h
